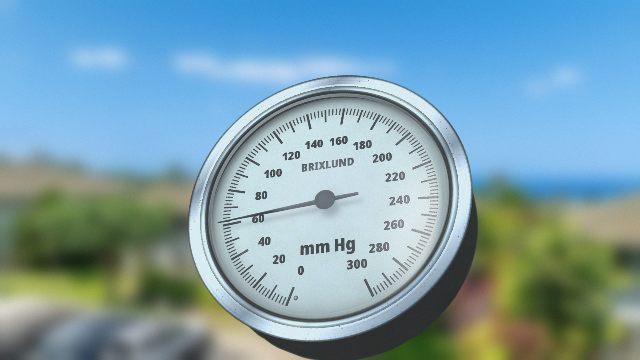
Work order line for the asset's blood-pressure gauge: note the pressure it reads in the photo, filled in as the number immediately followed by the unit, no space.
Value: 60mmHg
